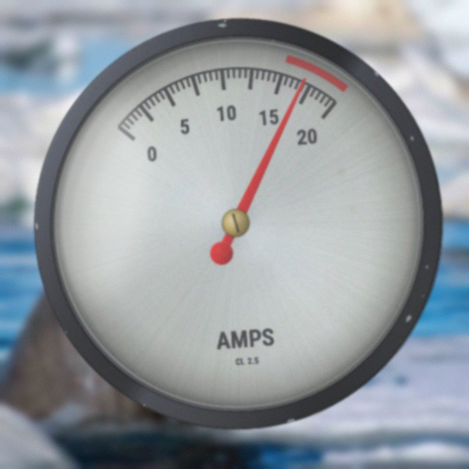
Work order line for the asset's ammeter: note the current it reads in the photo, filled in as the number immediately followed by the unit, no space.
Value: 17A
